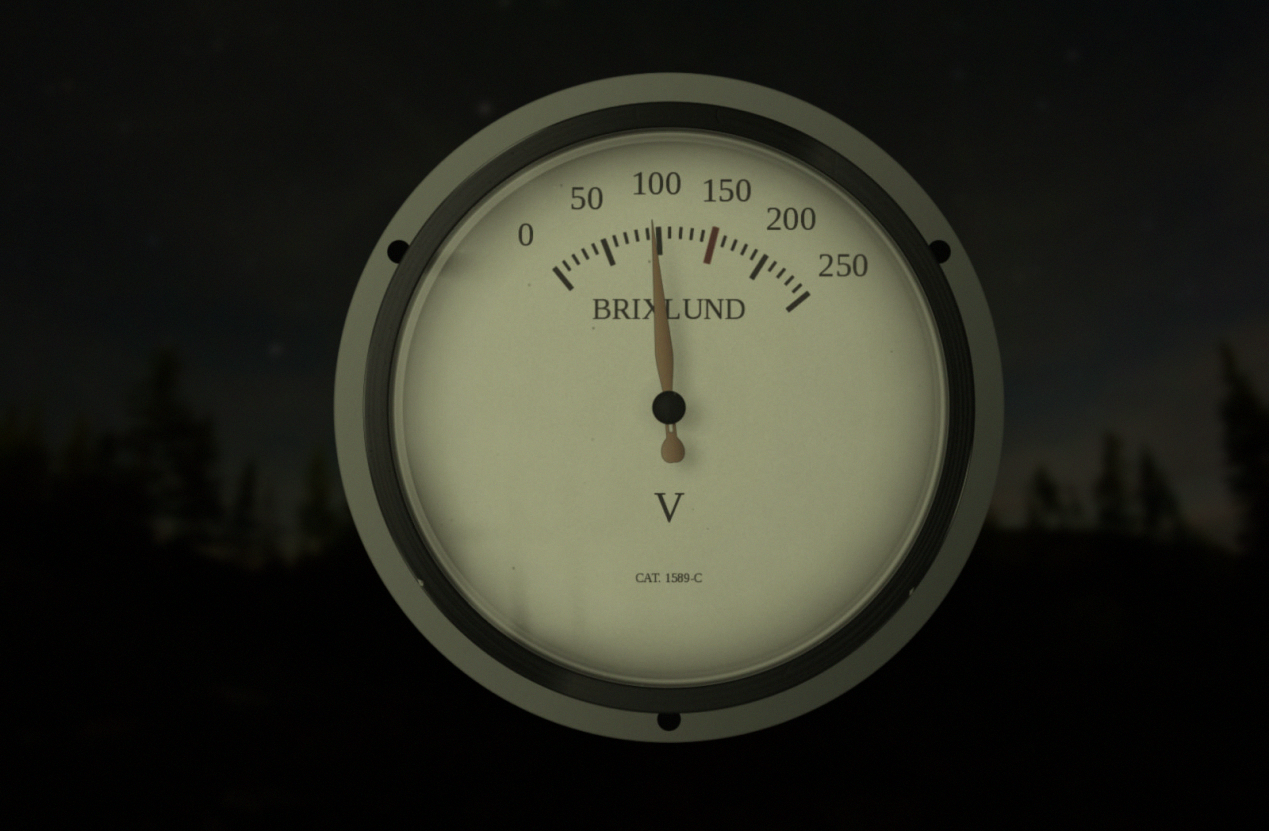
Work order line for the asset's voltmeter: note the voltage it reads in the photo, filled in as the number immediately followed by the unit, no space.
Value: 95V
